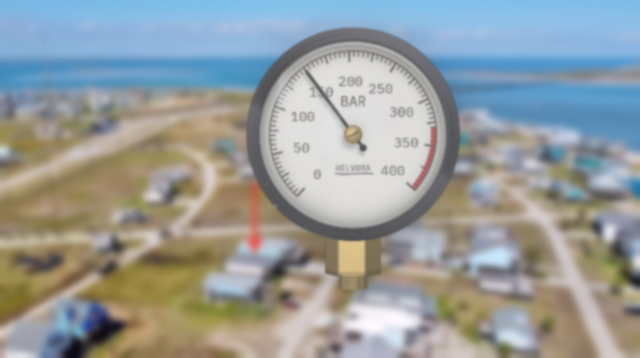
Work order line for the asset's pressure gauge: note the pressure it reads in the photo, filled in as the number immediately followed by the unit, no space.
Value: 150bar
